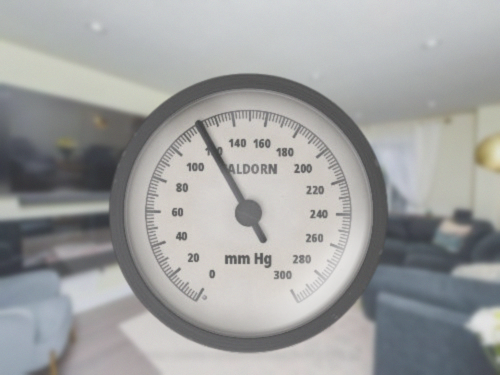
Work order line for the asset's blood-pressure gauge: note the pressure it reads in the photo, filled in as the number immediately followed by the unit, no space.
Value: 120mmHg
